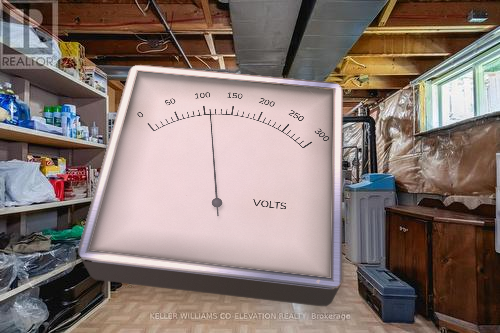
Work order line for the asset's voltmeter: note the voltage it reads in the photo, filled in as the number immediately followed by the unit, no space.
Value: 110V
